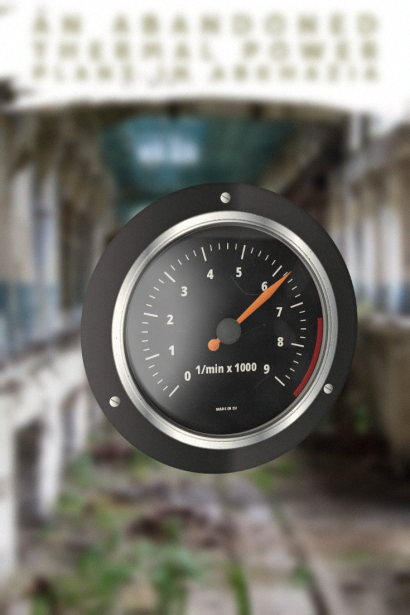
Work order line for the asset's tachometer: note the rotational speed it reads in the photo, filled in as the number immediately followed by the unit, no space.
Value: 6200rpm
